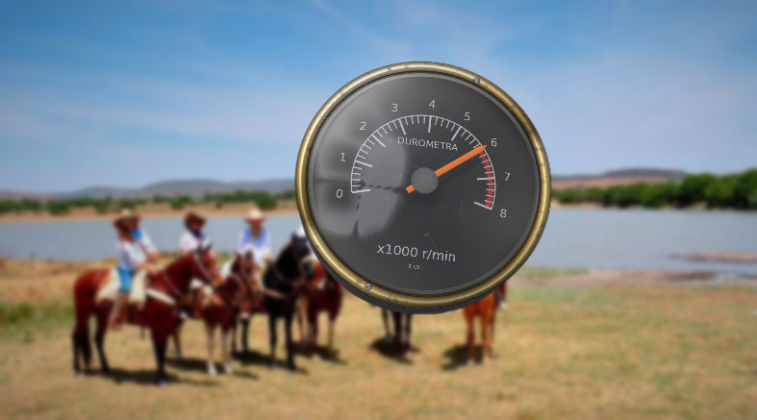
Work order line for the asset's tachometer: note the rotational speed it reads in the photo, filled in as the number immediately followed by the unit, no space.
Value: 6000rpm
